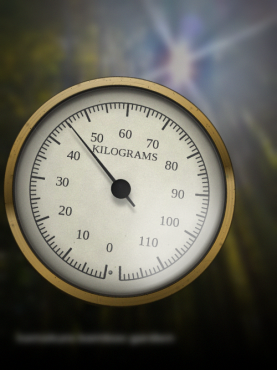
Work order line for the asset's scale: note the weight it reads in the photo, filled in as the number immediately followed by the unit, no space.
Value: 45kg
